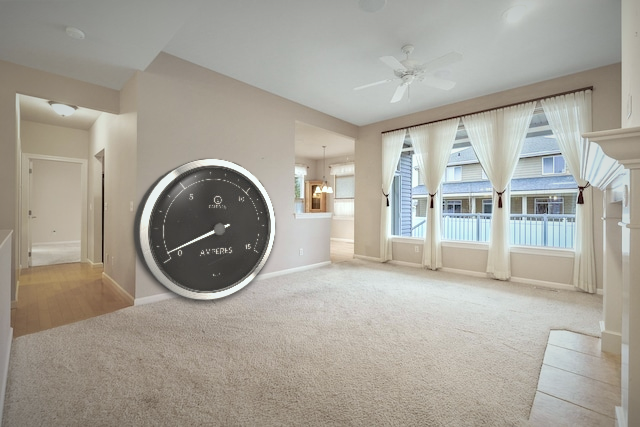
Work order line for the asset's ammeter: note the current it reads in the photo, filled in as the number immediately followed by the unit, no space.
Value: 0.5A
